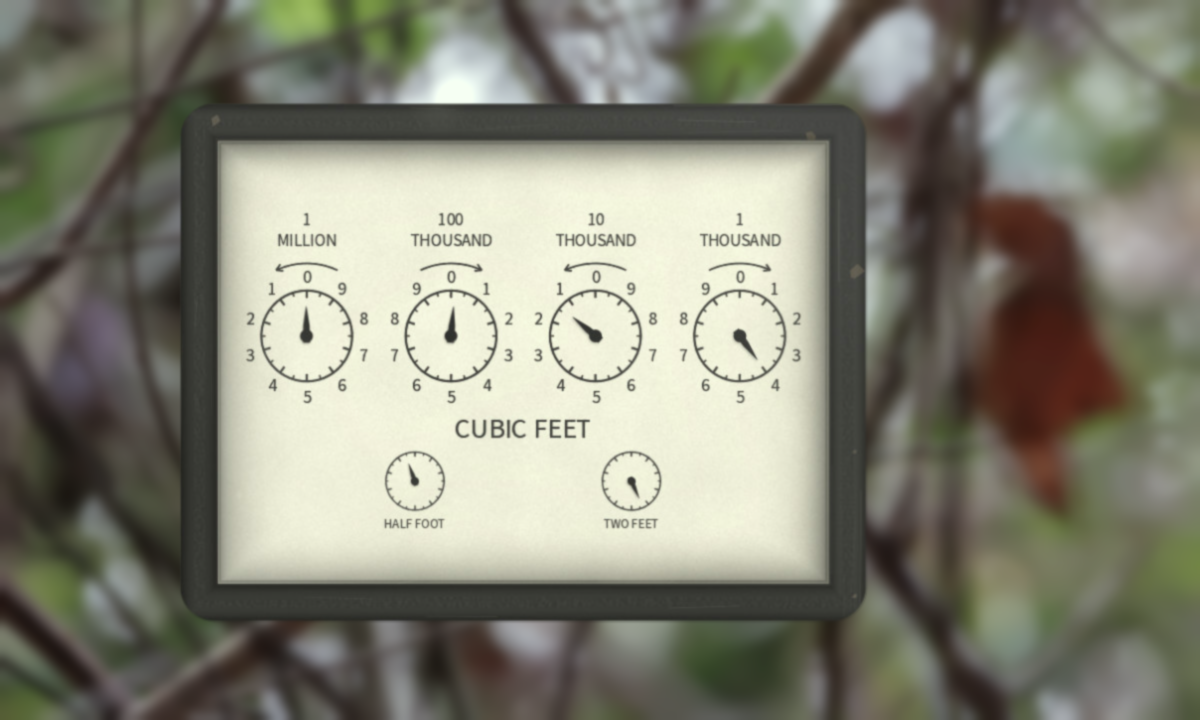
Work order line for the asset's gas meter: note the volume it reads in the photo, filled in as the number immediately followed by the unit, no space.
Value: 1400ft³
